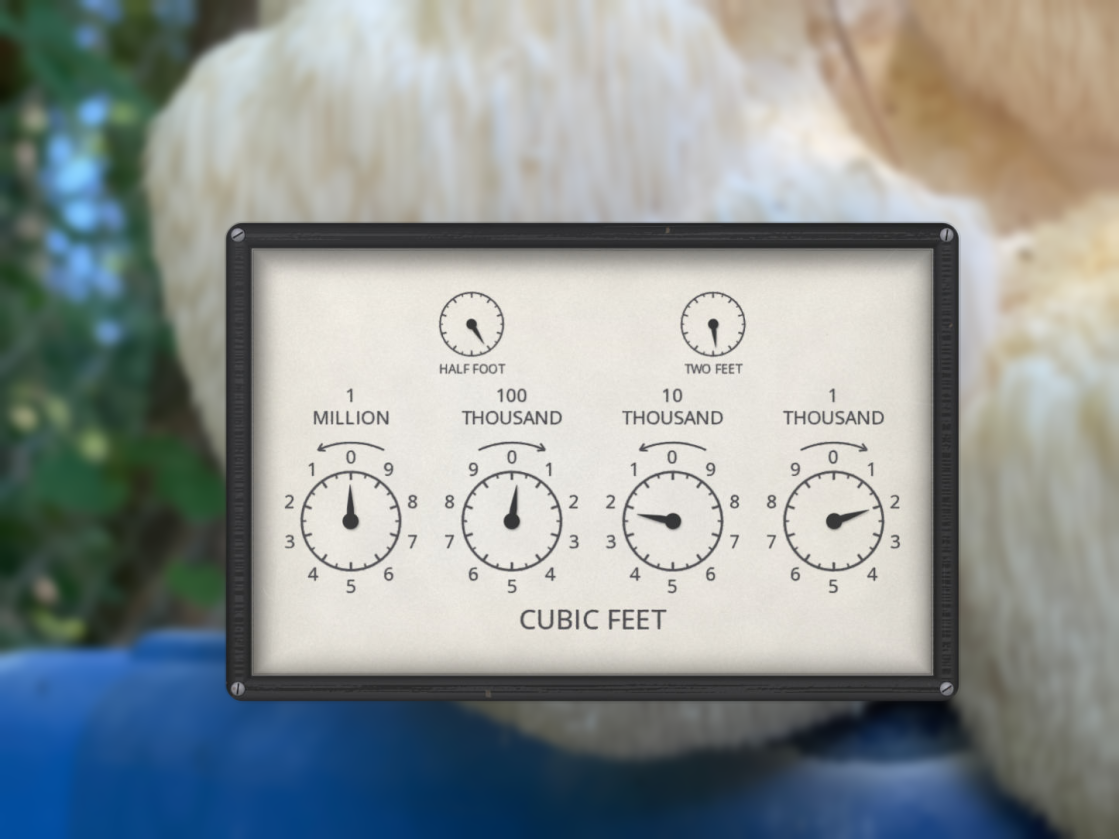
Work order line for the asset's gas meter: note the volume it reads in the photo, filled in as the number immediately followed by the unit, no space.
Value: 2200ft³
